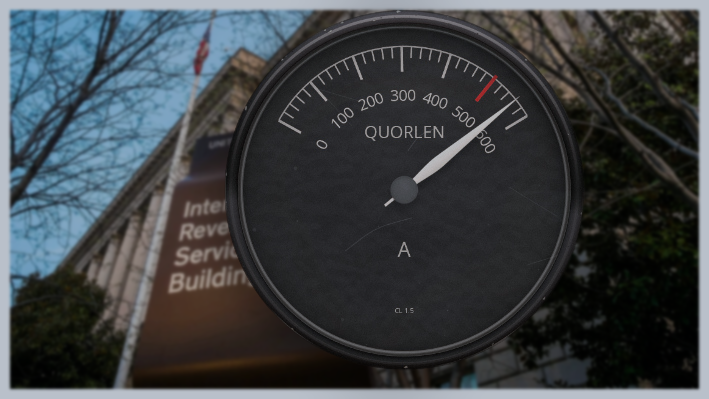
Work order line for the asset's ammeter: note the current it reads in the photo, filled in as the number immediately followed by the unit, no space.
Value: 560A
